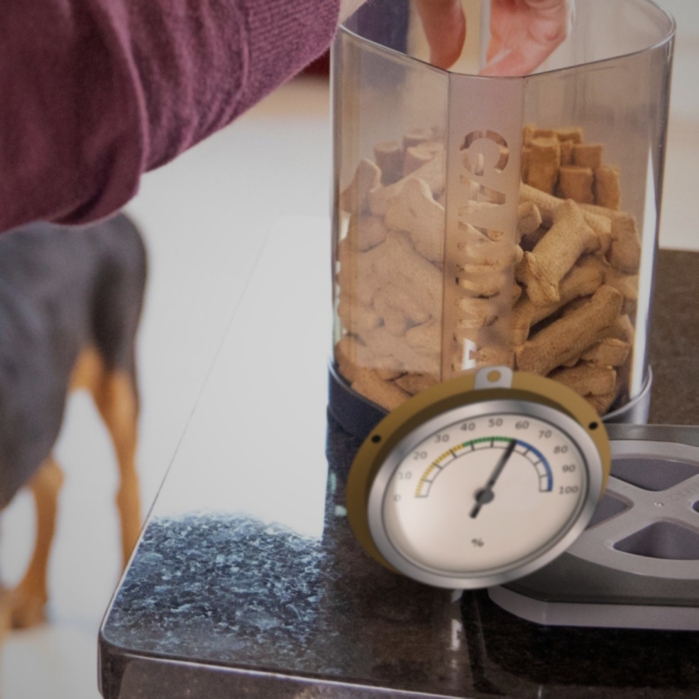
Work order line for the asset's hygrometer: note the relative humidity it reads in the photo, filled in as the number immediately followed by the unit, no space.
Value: 60%
